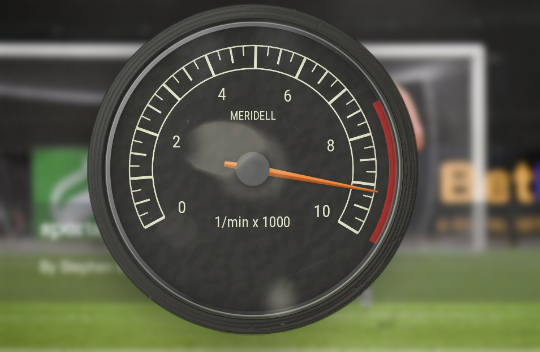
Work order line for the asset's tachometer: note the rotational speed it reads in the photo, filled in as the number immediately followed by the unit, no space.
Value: 9125rpm
